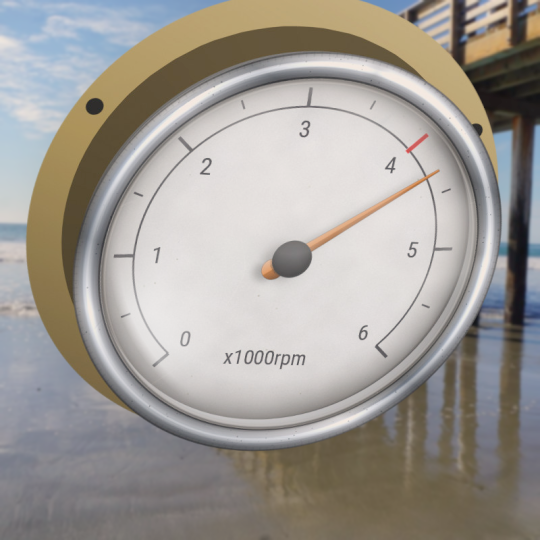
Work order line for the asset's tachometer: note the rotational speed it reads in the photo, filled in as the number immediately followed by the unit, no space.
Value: 4250rpm
